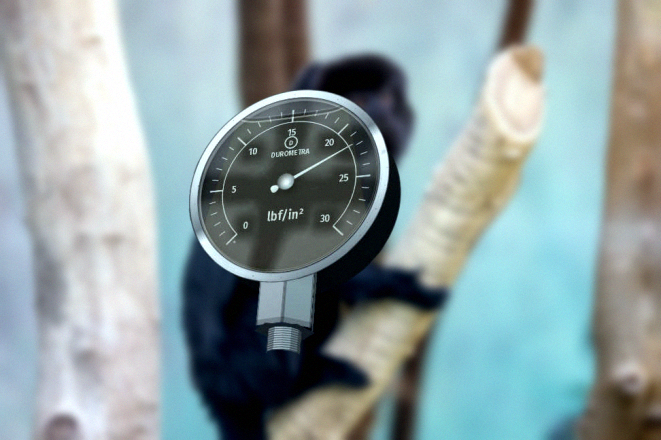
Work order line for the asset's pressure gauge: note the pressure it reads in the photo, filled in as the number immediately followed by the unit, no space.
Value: 22psi
